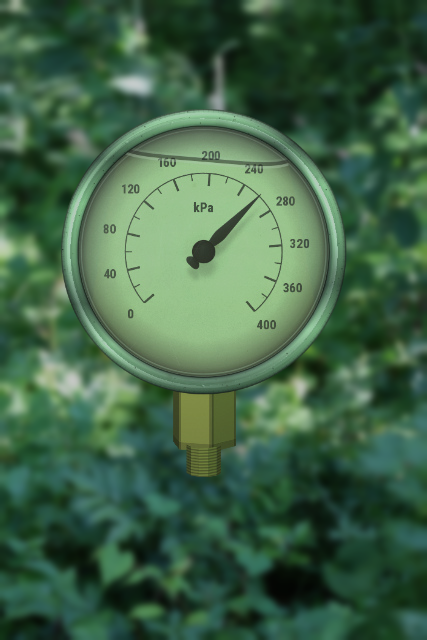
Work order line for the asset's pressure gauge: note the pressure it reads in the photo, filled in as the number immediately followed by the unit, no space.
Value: 260kPa
